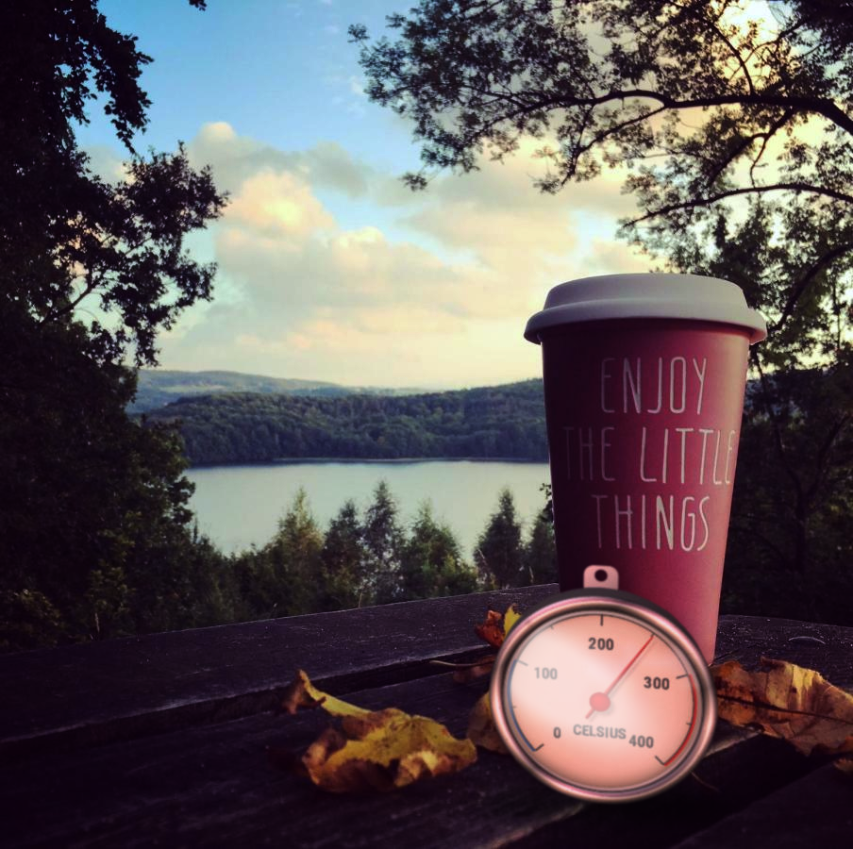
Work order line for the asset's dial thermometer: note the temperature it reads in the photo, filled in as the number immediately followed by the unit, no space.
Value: 250°C
